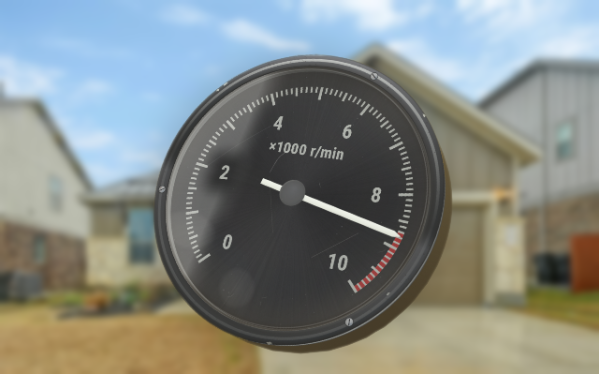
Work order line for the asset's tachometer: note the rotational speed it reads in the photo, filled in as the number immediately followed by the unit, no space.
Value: 8800rpm
